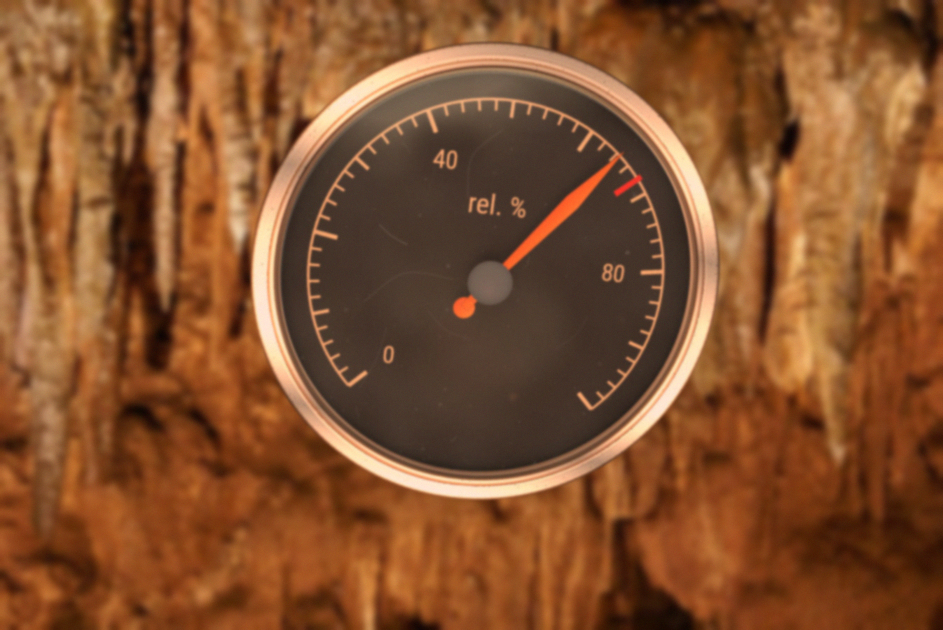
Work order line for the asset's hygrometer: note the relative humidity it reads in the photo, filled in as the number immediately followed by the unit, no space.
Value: 64%
